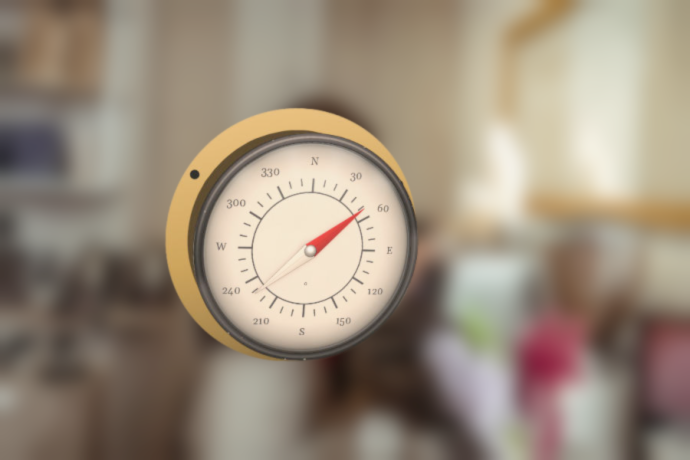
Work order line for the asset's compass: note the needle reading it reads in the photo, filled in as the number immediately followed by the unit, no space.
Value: 50°
